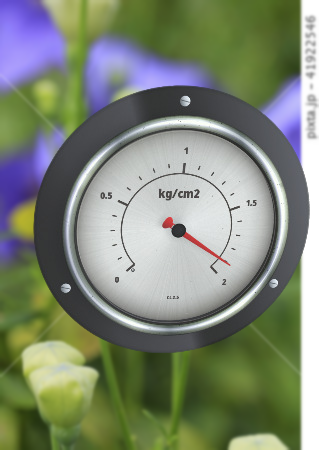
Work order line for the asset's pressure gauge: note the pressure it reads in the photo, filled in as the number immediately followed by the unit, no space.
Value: 1.9kg/cm²
